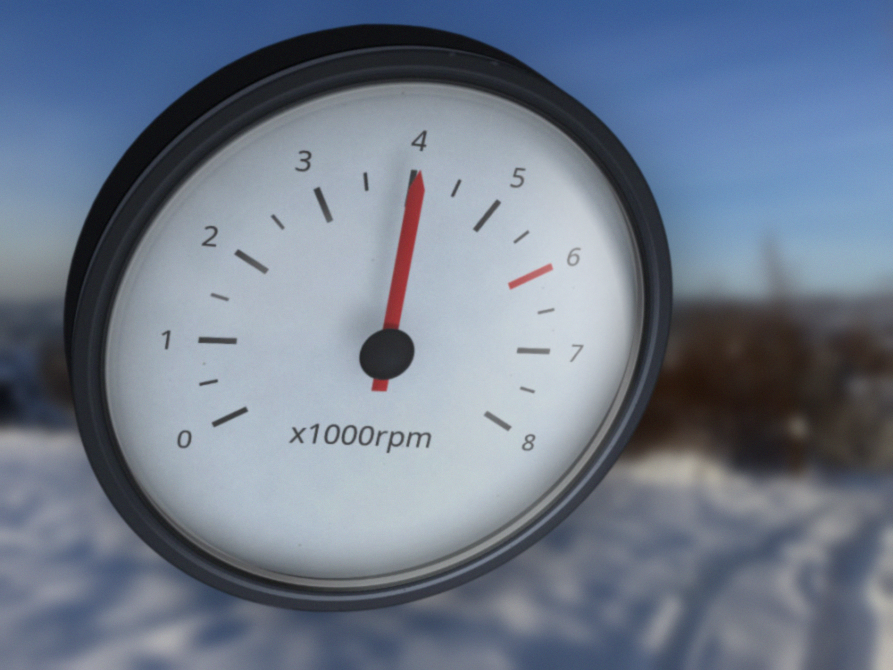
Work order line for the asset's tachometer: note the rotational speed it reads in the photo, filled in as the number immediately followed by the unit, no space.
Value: 4000rpm
